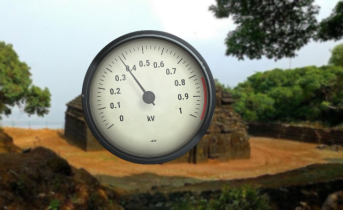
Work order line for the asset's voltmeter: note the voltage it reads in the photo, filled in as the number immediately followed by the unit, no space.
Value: 0.38kV
